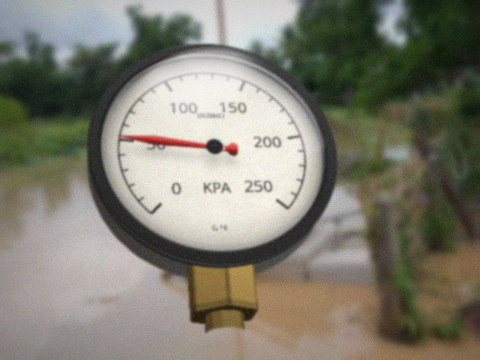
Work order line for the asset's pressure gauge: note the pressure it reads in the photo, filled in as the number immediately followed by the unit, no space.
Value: 50kPa
